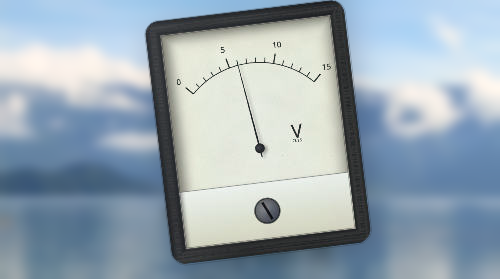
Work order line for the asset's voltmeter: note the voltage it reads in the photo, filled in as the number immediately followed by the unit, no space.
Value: 6V
